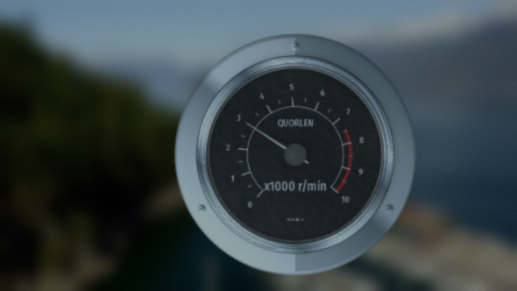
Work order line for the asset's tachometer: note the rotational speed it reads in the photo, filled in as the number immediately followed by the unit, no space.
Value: 3000rpm
